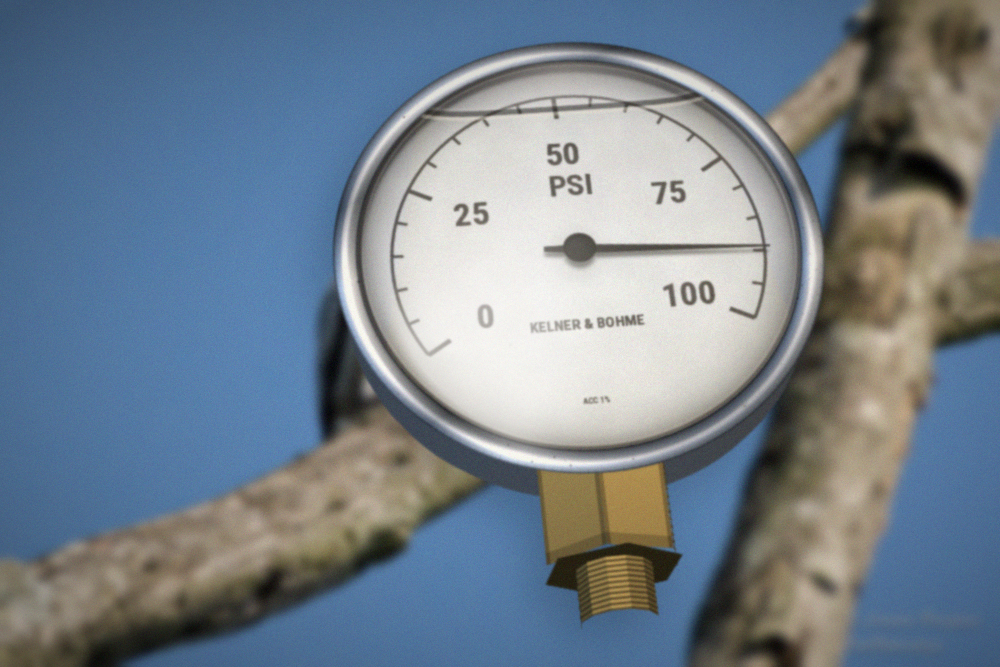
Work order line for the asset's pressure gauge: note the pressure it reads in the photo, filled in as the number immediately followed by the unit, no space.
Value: 90psi
